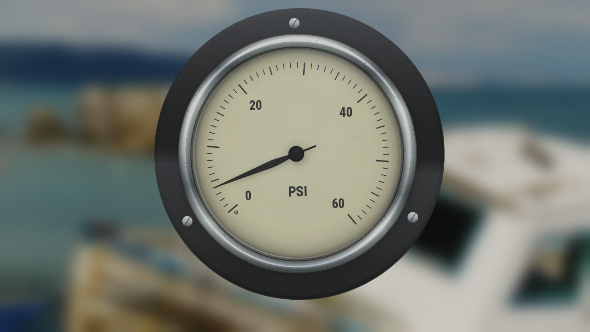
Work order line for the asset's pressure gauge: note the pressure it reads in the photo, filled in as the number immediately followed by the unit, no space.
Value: 4psi
